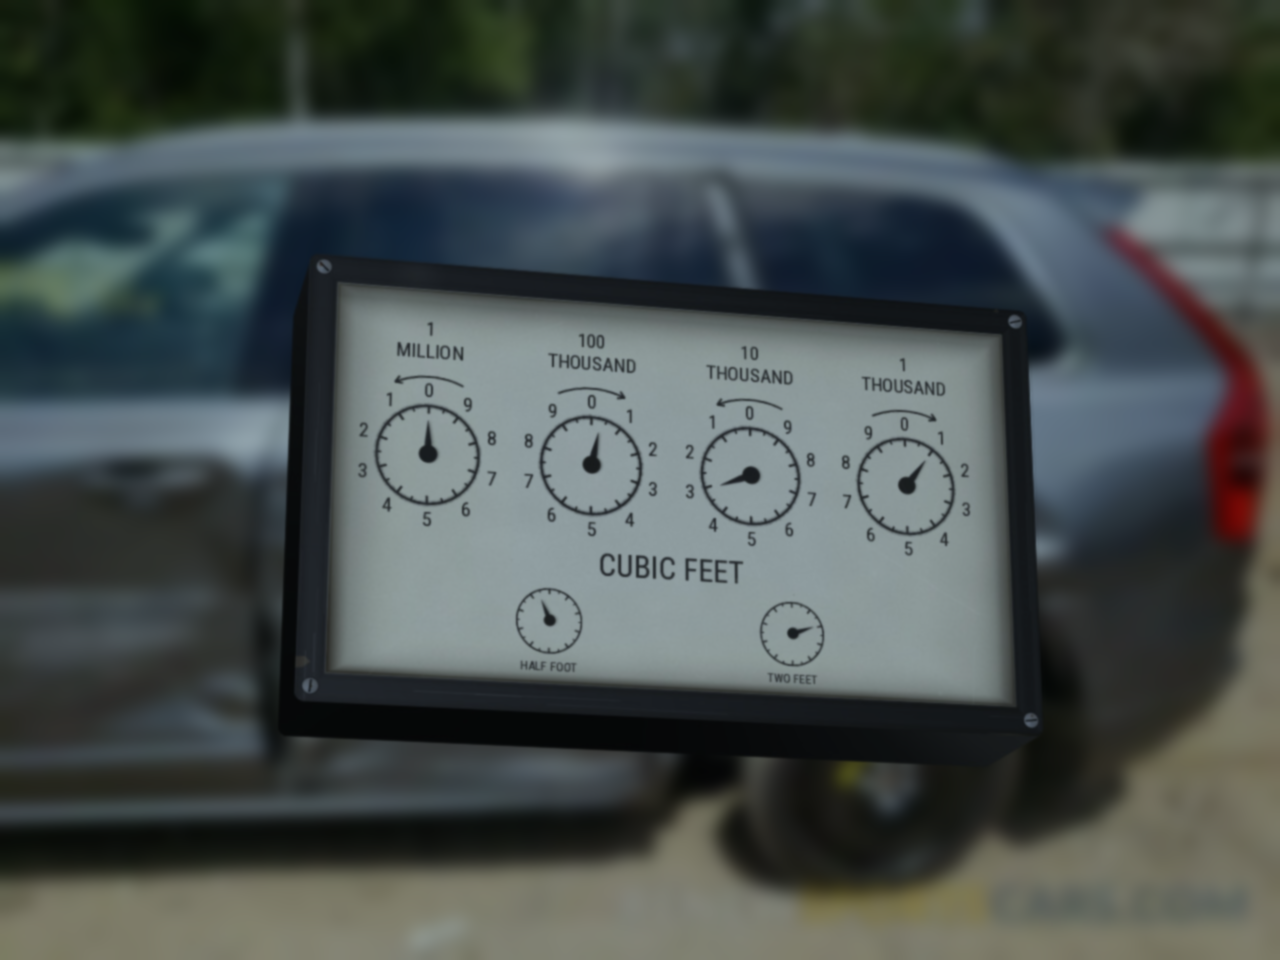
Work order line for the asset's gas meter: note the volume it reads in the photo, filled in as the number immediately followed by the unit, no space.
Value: 3100ft³
